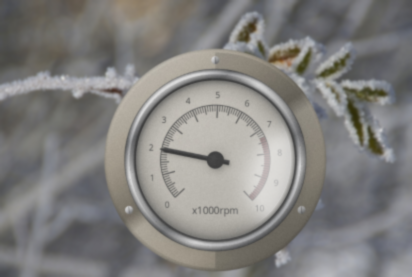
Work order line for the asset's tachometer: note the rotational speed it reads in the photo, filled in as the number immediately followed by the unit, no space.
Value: 2000rpm
